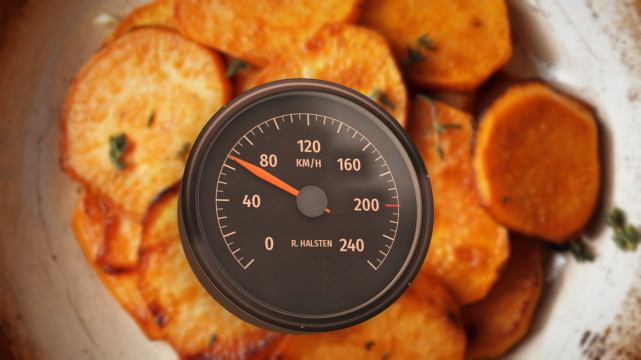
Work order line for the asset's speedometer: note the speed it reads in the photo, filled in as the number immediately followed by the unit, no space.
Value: 65km/h
